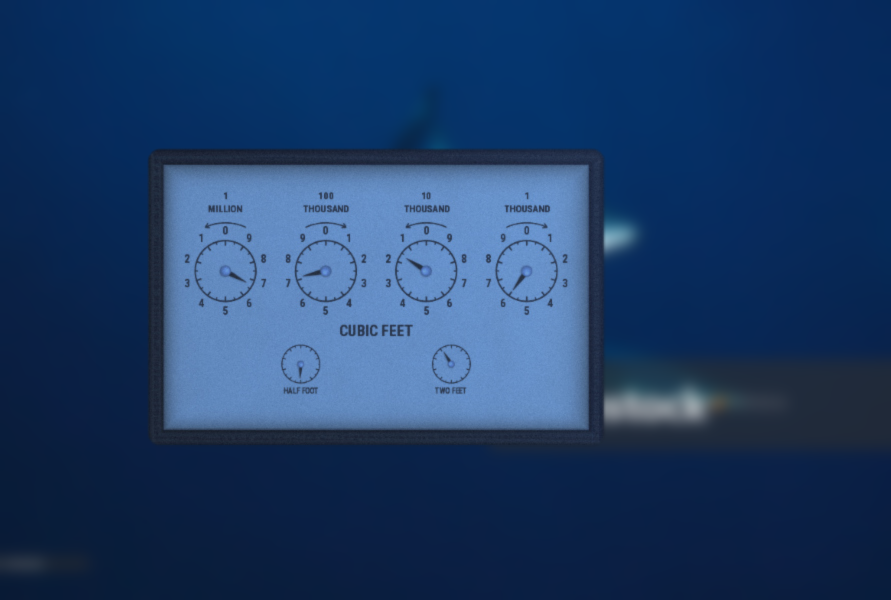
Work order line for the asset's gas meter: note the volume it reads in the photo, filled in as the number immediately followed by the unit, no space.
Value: 671600ft³
